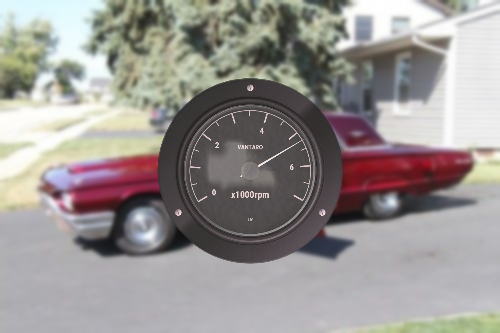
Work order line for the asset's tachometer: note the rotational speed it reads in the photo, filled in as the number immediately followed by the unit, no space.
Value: 5250rpm
